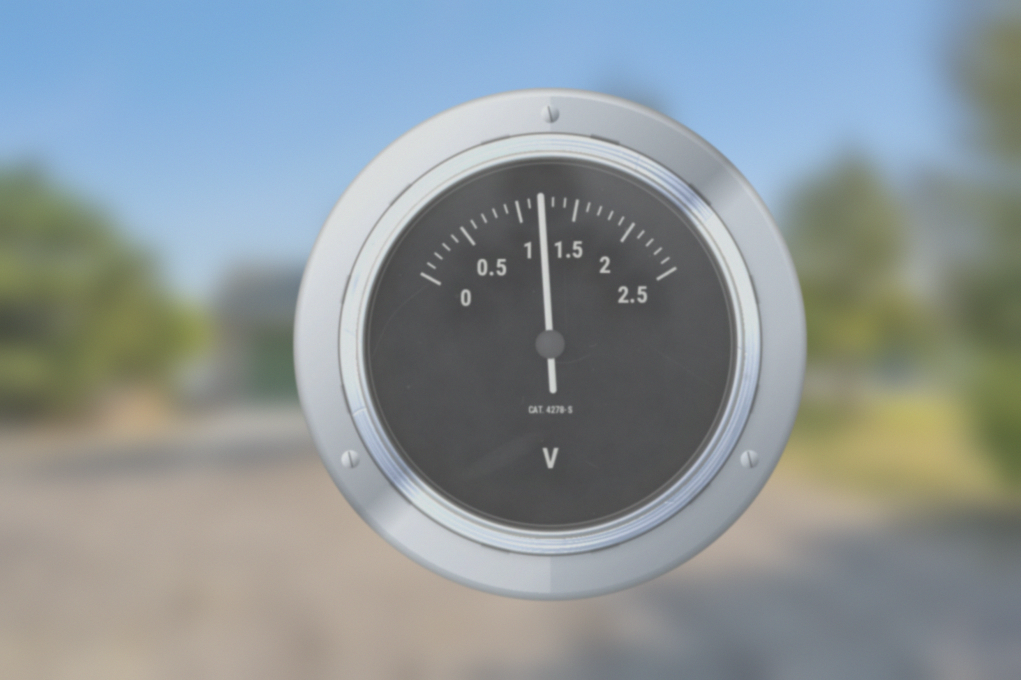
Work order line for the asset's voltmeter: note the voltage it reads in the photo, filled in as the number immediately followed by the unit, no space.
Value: 1.2V
